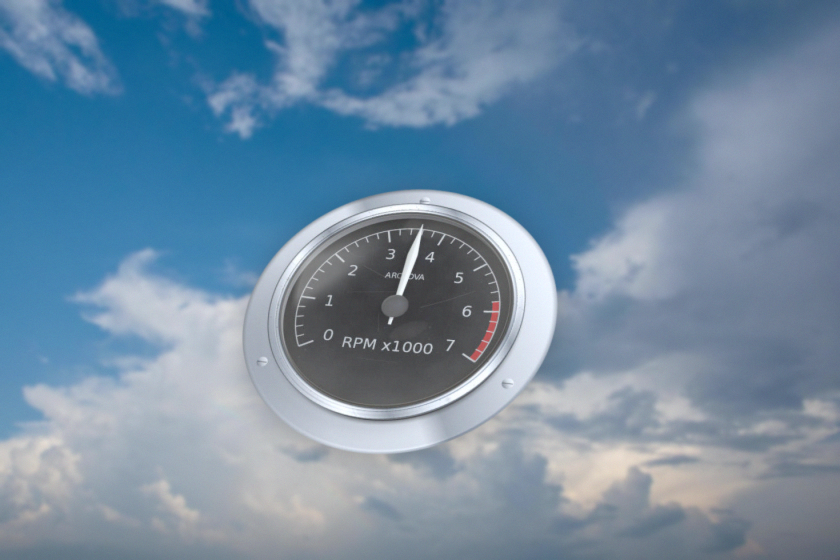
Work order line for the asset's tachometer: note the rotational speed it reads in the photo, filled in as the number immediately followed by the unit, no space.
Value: 3600rpm
